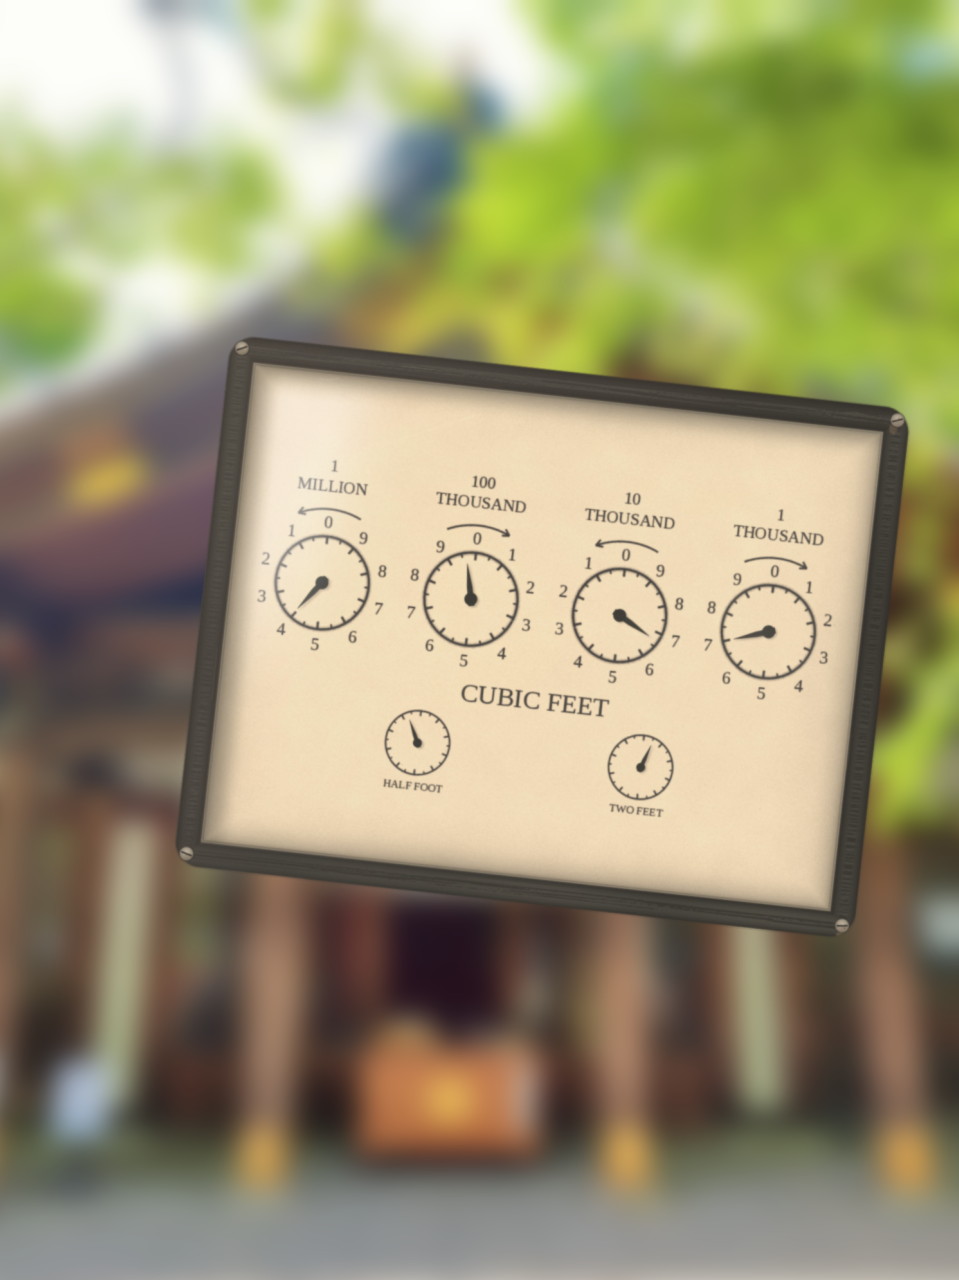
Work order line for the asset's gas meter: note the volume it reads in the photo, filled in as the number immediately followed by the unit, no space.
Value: 396700ft³
